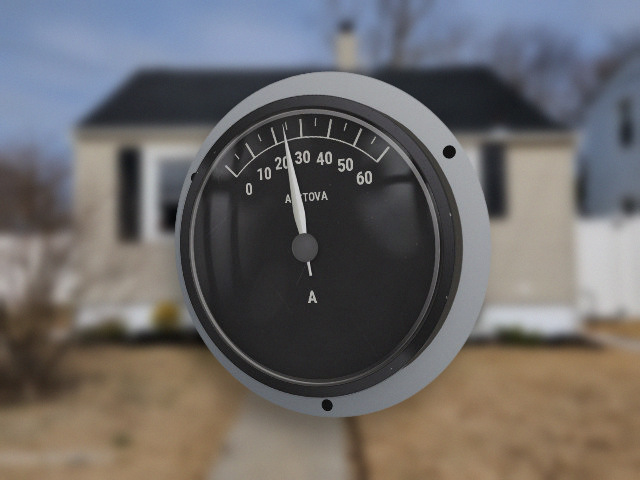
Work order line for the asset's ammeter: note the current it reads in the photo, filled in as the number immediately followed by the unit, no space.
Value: 25A
